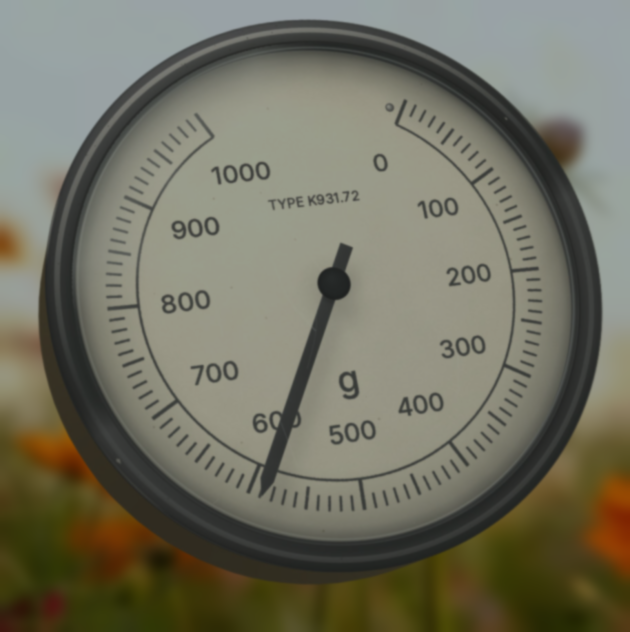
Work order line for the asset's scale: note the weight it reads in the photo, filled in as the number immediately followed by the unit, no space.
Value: 590g
